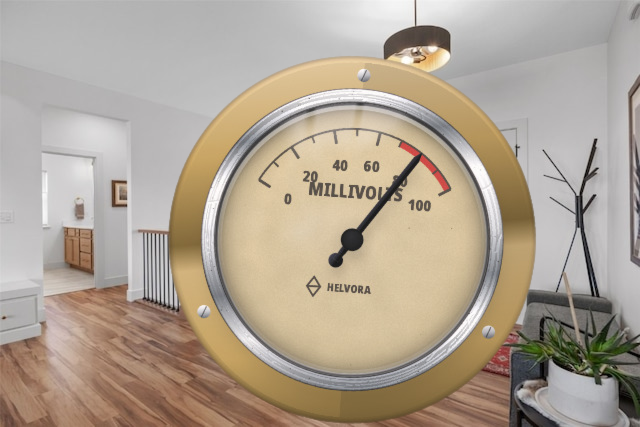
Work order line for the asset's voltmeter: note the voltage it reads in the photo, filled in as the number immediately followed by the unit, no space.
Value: 80mV
